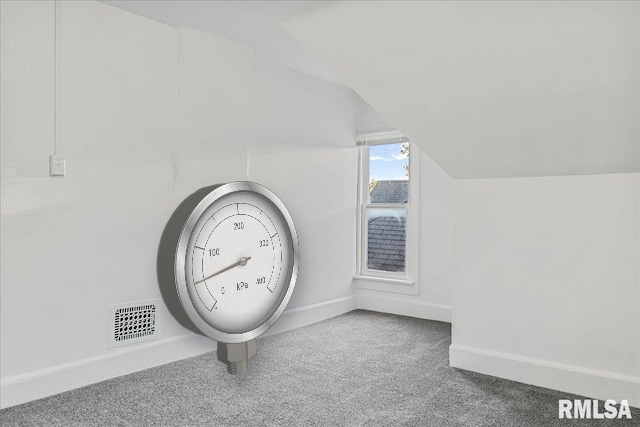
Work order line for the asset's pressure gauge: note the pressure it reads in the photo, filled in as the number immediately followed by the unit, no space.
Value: 50kPa
